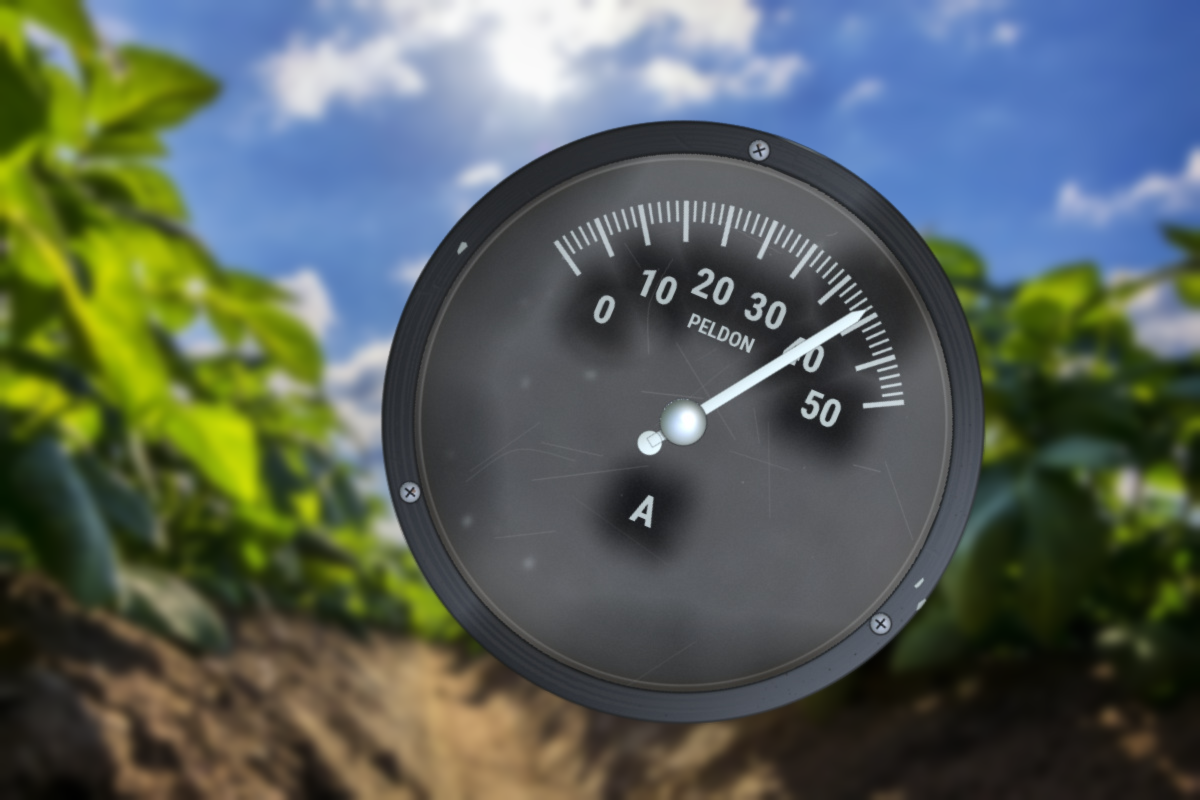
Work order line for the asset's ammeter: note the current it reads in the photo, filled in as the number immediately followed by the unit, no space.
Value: 39A
